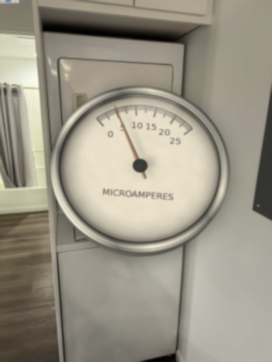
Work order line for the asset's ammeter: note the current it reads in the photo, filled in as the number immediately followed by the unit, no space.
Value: 5µA
